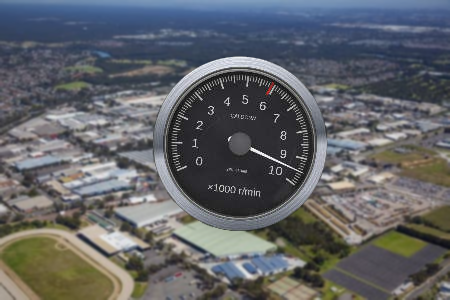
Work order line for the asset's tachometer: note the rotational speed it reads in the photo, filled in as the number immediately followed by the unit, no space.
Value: 9500rpm
